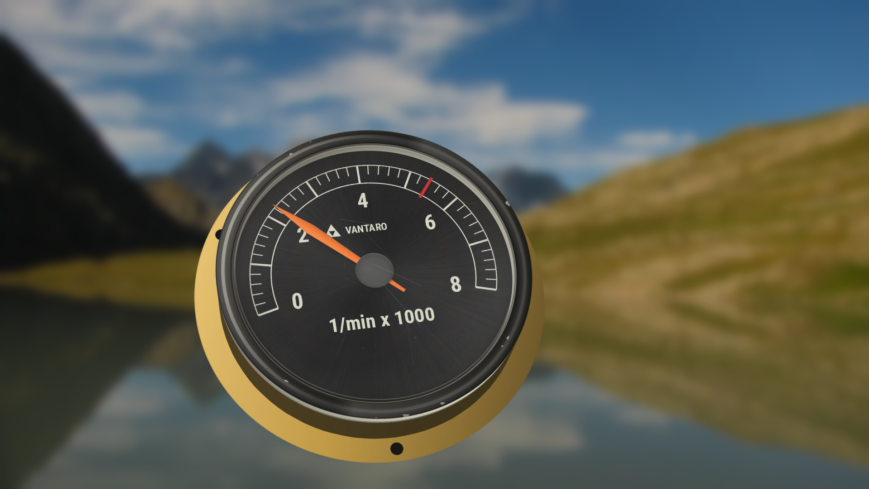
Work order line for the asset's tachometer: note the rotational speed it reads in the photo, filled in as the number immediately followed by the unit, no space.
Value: 2200rpm
